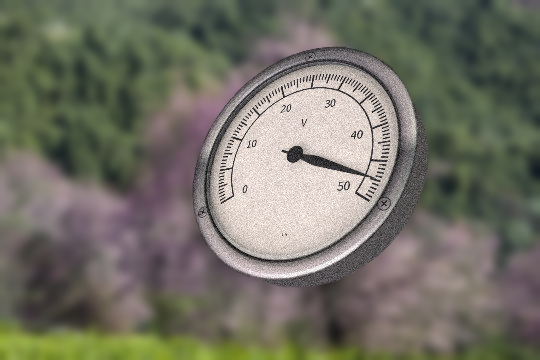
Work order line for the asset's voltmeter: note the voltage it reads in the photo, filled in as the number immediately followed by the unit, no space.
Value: 47.5V
